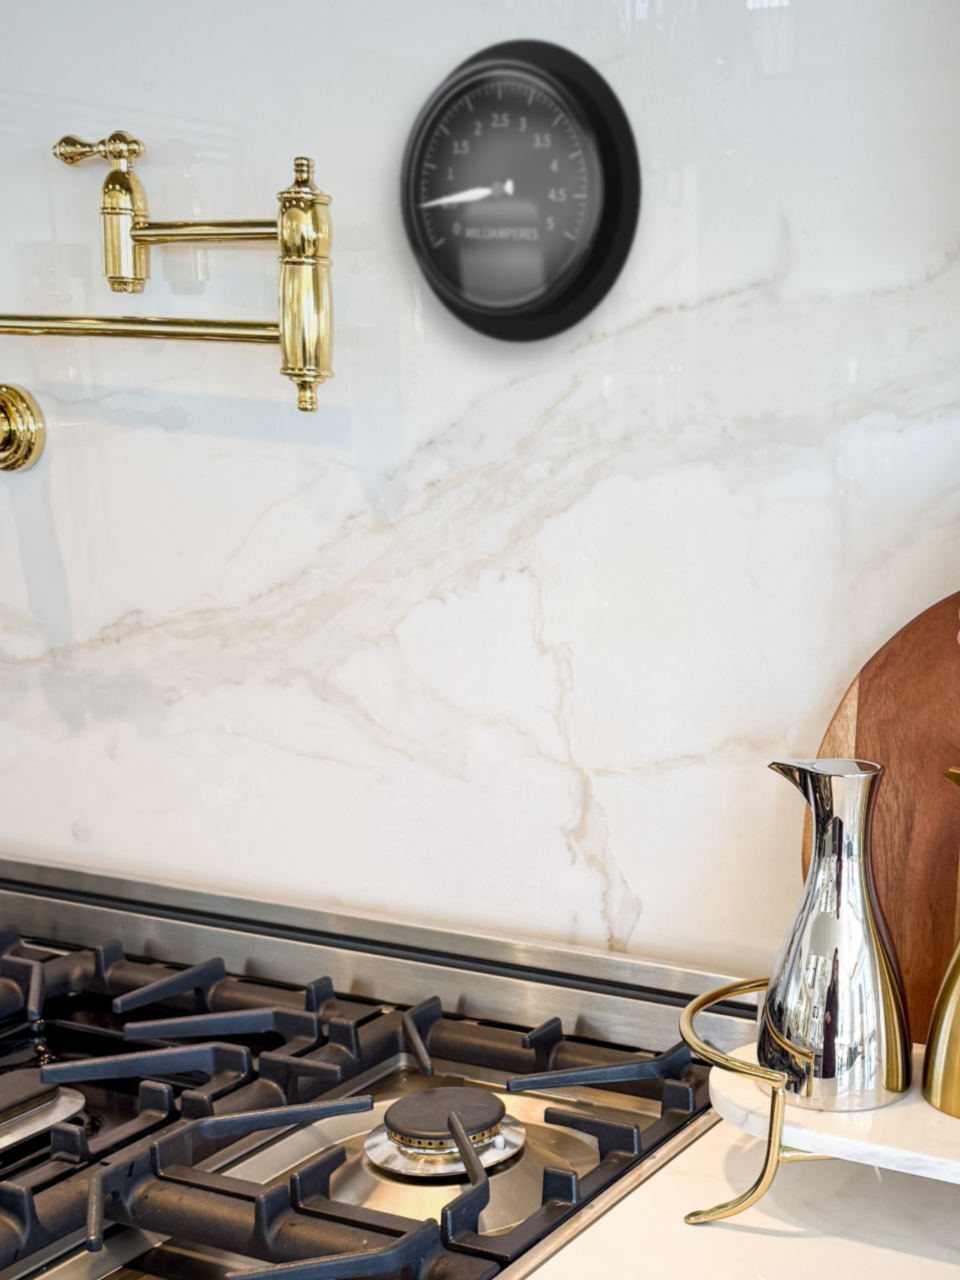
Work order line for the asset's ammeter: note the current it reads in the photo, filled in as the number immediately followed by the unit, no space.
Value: 0.5mA
